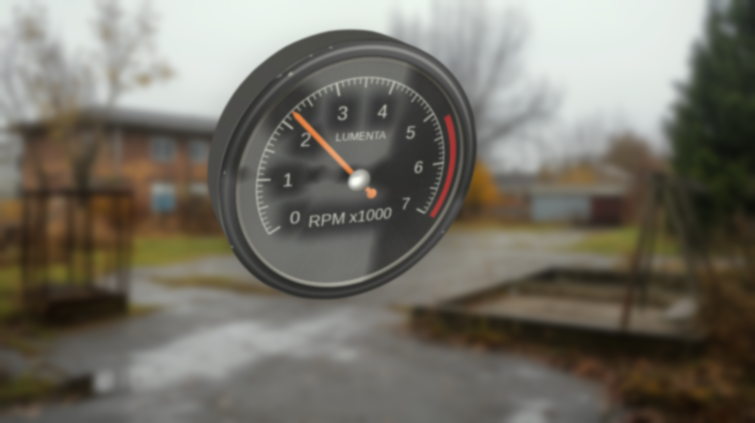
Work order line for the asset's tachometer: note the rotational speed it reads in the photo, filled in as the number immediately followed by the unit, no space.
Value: 2200rpm
